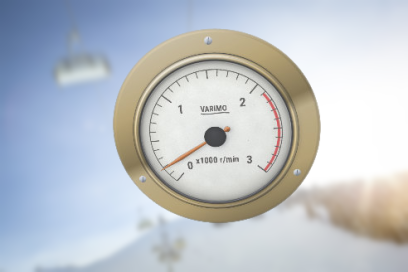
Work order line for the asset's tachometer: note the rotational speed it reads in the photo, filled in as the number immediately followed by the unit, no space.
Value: 200rpm
